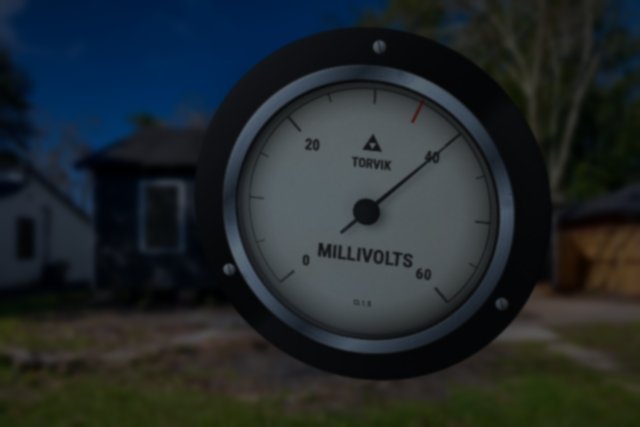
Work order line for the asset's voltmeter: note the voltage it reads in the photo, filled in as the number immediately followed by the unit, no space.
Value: 40mV
